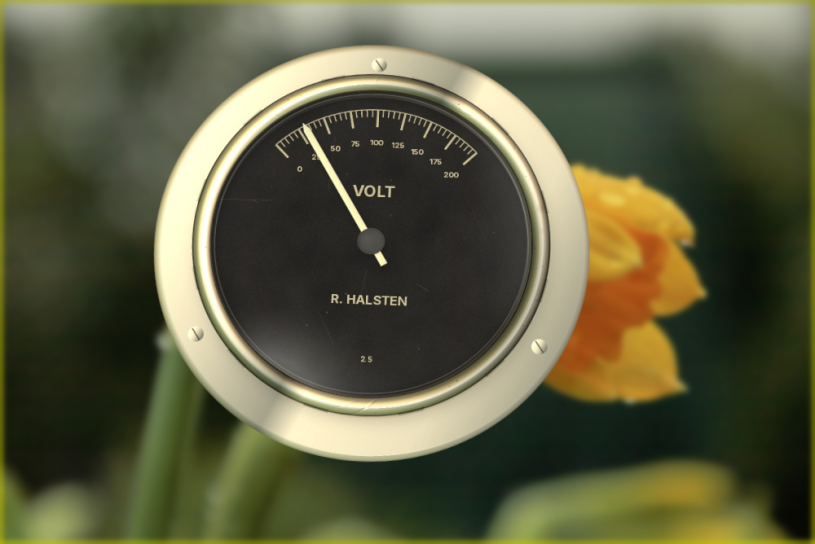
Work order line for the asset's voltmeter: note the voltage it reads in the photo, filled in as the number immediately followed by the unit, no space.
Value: 30V
